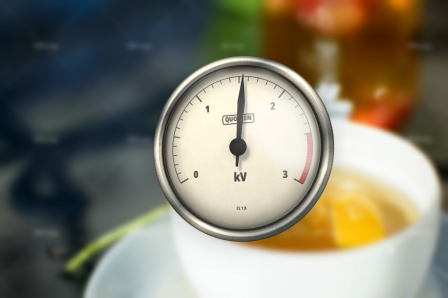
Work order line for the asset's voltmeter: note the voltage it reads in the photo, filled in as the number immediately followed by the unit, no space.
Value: 1.55kV
